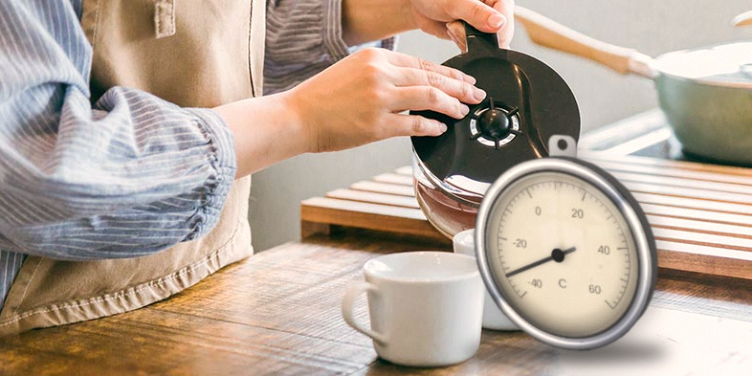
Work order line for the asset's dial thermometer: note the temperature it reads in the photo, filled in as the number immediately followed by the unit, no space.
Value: -32°C
